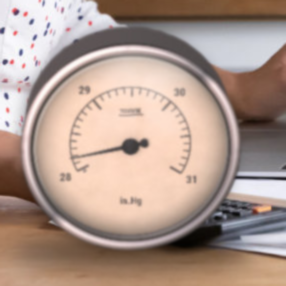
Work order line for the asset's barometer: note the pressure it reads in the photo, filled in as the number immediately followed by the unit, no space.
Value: 28.2inHg
